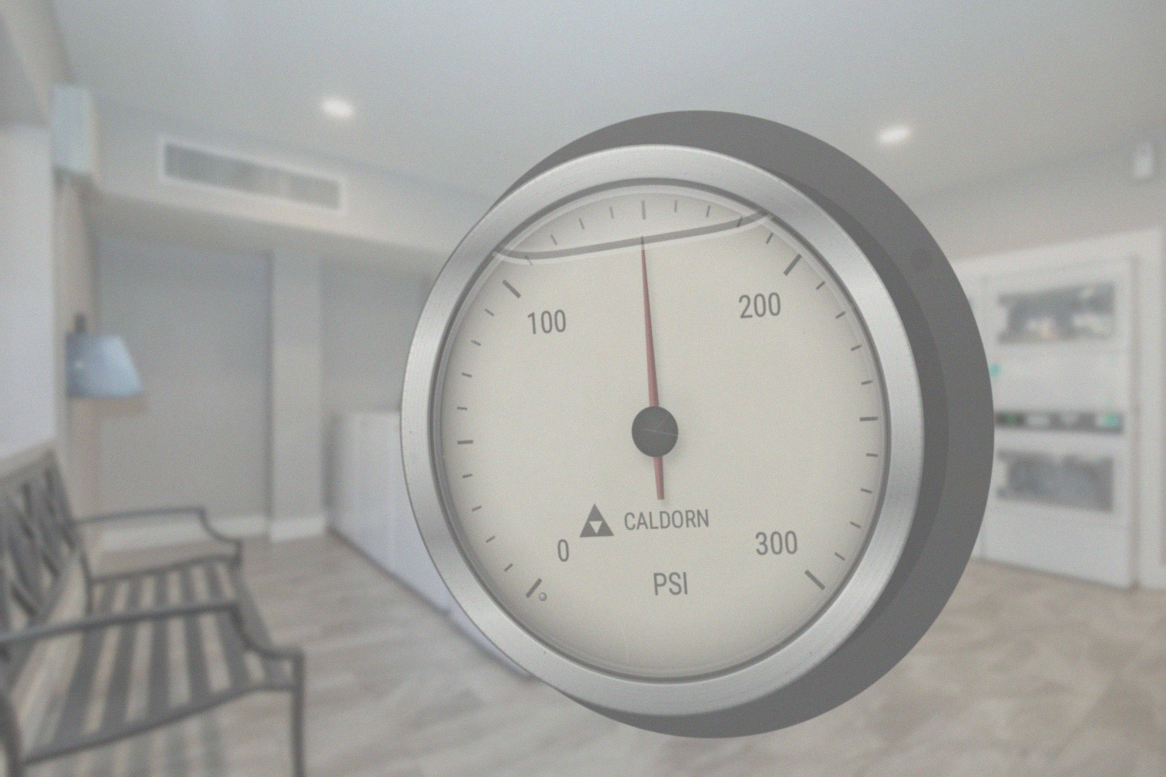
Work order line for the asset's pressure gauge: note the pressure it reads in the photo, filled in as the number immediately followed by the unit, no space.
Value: 150psi
